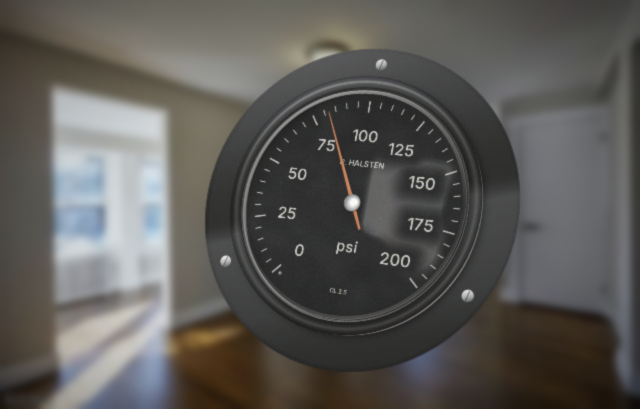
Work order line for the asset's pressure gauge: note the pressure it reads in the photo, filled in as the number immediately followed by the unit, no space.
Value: 82.5psi
